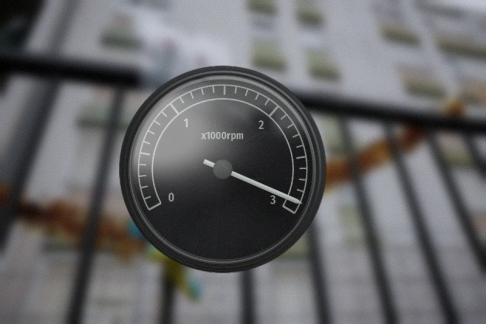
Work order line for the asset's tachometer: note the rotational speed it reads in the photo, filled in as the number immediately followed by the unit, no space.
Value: 2900rpm
